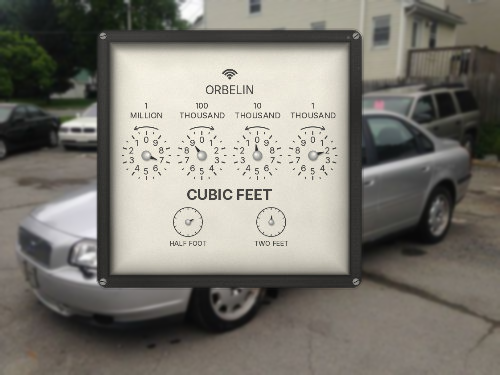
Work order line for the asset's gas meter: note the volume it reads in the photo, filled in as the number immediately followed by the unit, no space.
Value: 690200ft³
